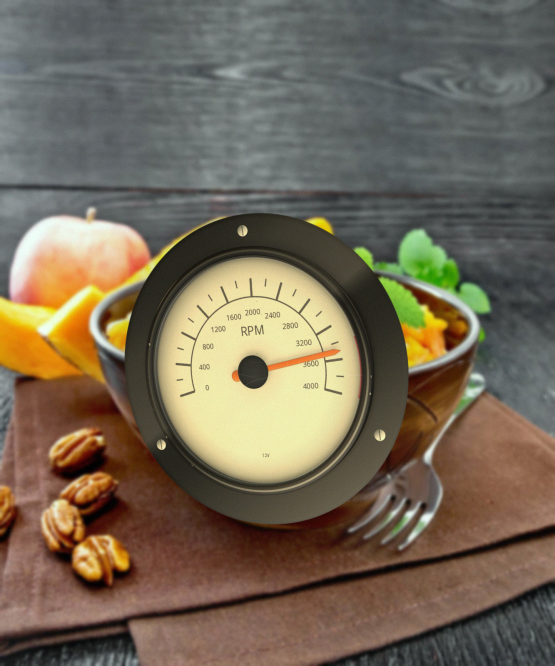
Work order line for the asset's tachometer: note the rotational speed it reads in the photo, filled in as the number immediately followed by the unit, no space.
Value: 3500rpm
